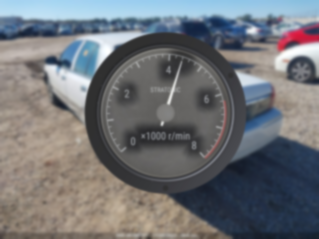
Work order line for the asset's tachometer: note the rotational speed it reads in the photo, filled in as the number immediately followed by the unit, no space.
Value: 4400rpm
